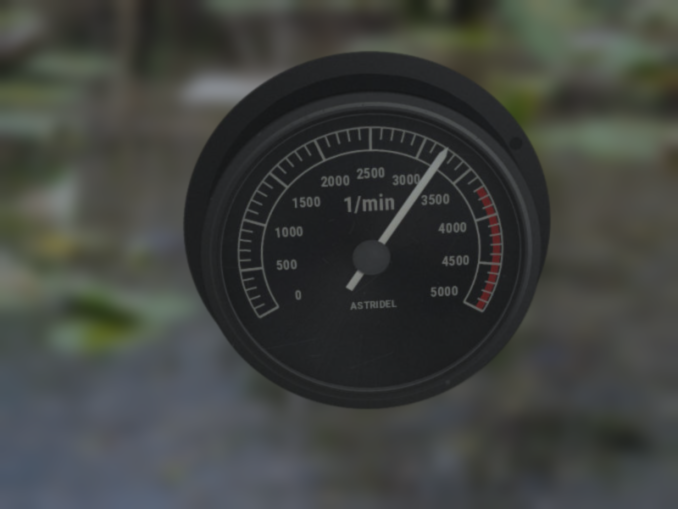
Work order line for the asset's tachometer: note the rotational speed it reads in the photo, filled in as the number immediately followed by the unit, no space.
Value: 3200rpm
